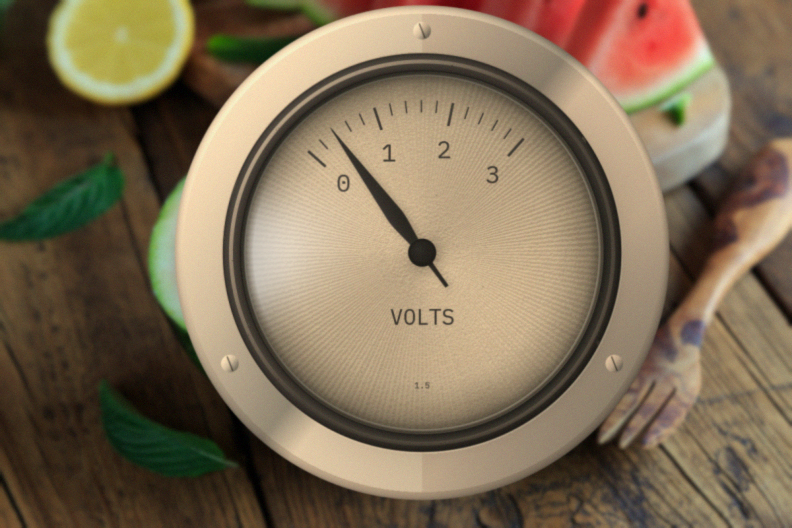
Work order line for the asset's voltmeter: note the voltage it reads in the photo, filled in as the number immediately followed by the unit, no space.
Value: 0.4V
